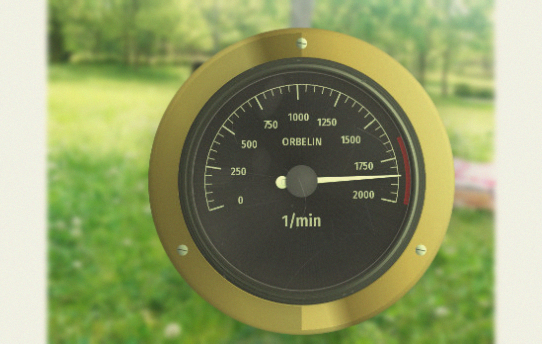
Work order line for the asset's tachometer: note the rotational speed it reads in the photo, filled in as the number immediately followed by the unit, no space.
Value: 1850rpm
